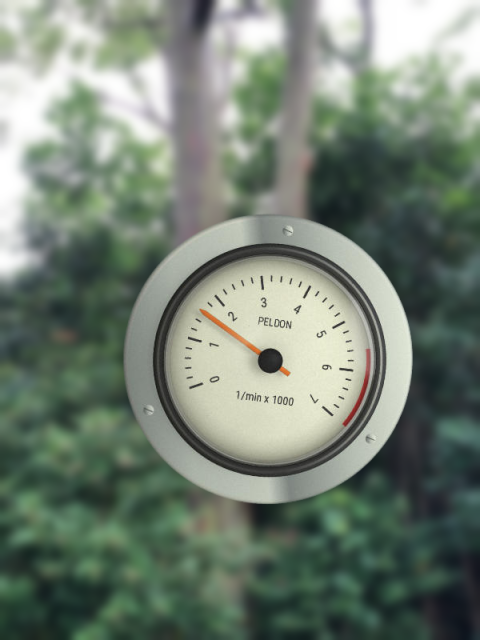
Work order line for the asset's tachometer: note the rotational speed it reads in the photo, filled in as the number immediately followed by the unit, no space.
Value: 1600rpm
